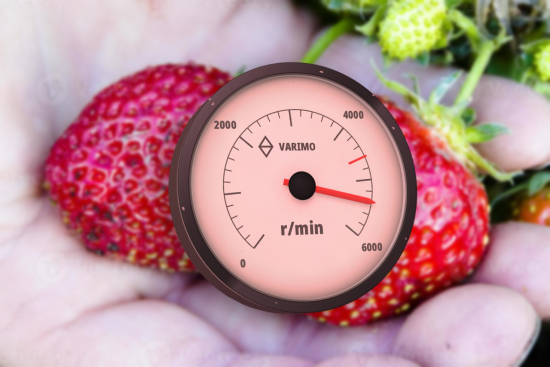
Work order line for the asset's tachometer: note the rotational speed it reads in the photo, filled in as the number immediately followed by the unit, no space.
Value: 5400rpm
